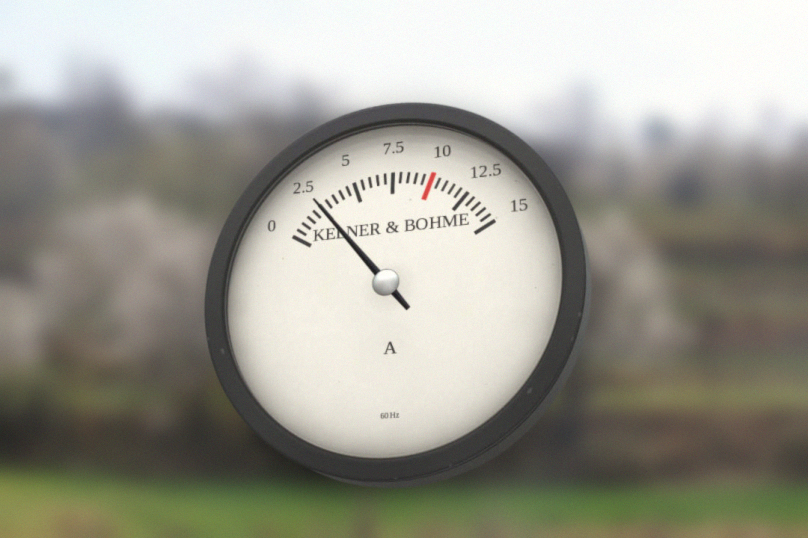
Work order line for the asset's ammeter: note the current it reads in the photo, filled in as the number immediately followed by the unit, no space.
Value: 2.5A
